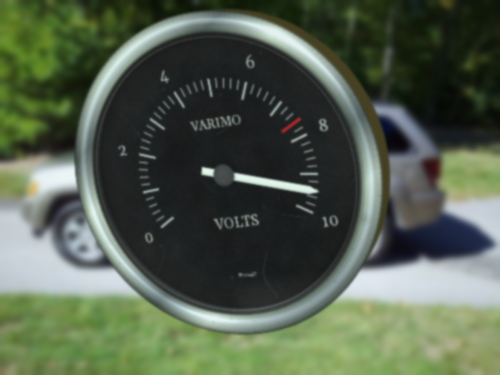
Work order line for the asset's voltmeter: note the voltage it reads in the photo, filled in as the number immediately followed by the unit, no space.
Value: 9.4V
